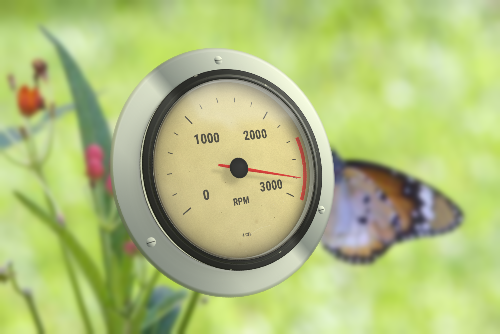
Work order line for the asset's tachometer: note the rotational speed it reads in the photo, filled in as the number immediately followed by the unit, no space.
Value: 2800rpm
